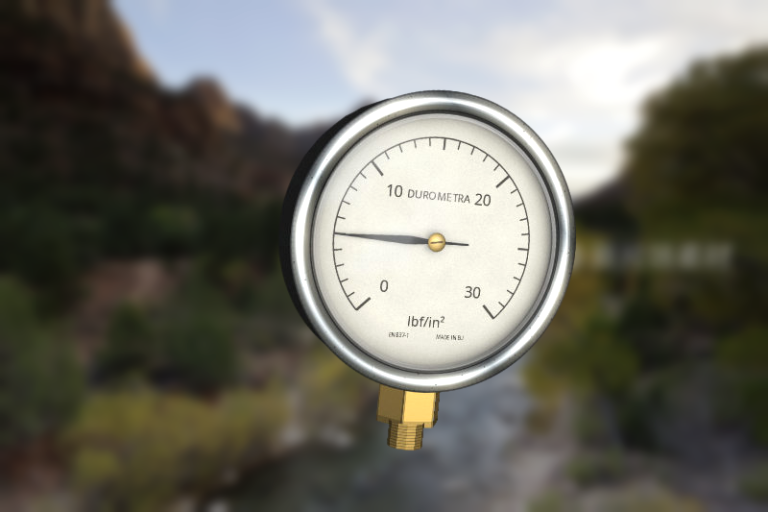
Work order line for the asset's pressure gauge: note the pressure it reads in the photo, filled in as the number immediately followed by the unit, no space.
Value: 5psi
